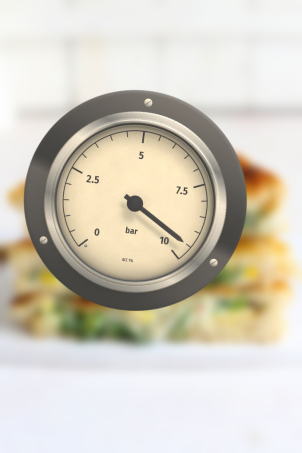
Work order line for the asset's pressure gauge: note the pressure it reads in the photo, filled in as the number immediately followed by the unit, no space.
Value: 9.5bar
